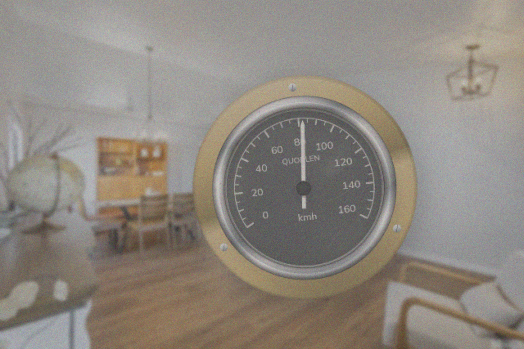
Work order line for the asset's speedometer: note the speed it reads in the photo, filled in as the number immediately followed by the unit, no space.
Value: 82.5km/h
